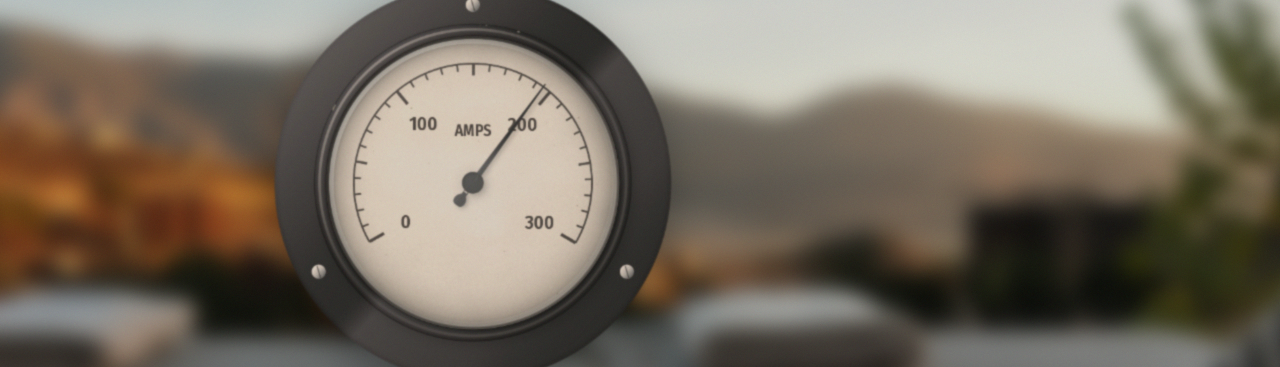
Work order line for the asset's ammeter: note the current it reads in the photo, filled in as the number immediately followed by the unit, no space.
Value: 195A
